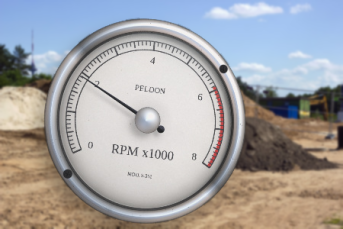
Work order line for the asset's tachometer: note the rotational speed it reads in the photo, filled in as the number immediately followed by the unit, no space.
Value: 1900rpm
